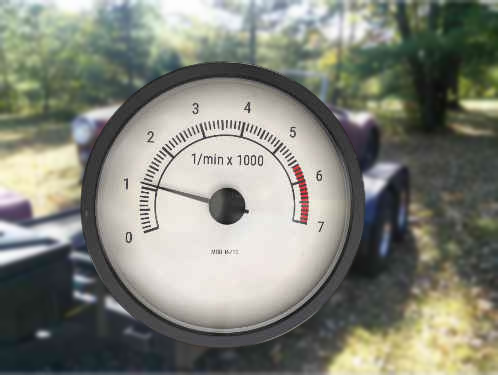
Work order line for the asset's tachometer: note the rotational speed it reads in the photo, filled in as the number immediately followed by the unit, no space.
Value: 1100rpm
